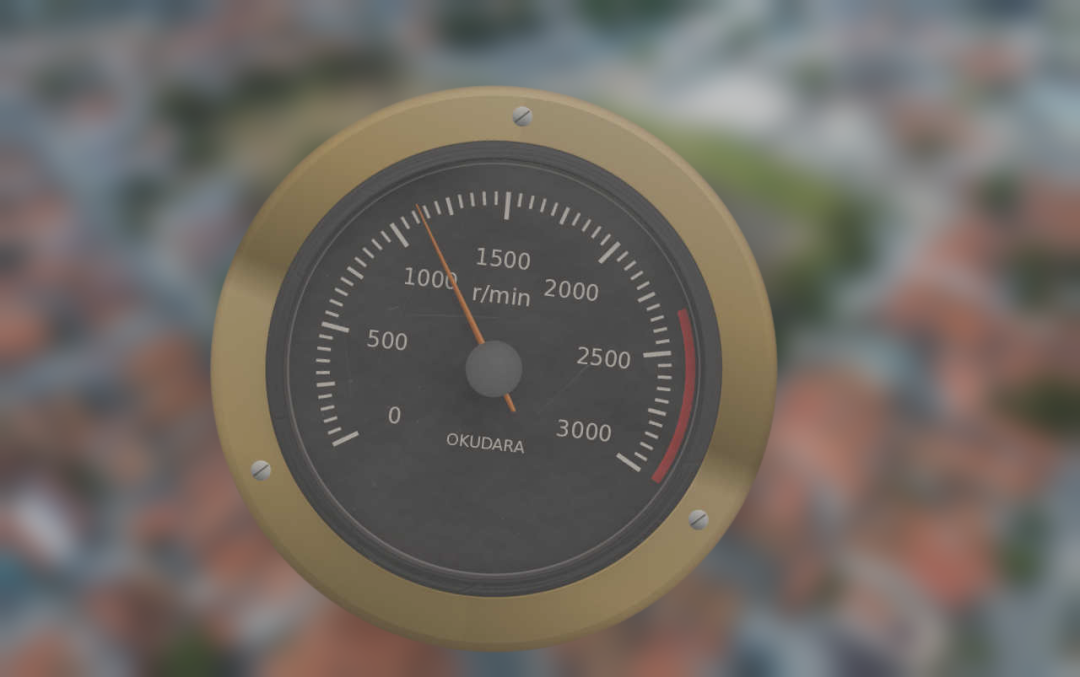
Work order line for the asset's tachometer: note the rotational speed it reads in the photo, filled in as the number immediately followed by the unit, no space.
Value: 1125rpm
